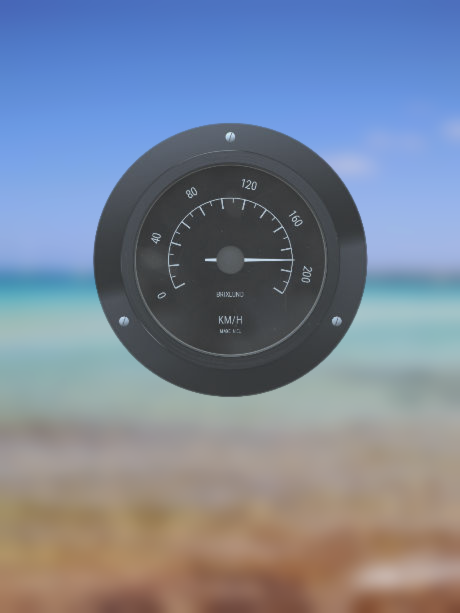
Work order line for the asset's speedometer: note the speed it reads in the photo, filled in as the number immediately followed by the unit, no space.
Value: 190km/h
